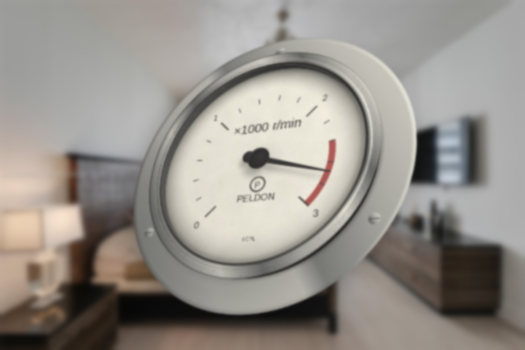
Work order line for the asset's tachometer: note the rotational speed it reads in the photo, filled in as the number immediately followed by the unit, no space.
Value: 2700rpm
